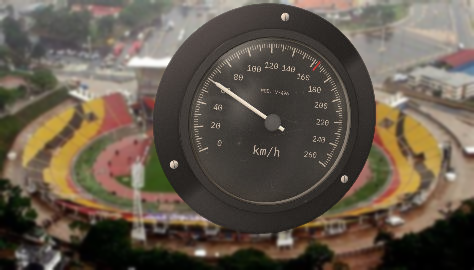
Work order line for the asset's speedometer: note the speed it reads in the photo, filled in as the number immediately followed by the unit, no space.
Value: 60km/h
